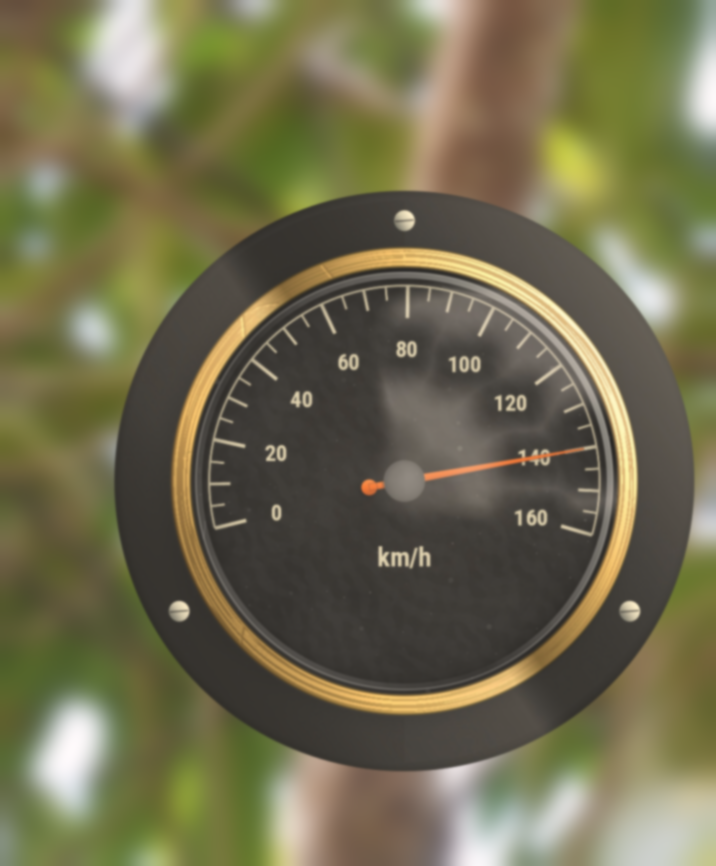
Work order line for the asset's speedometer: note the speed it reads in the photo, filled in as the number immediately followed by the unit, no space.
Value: 140km/h
